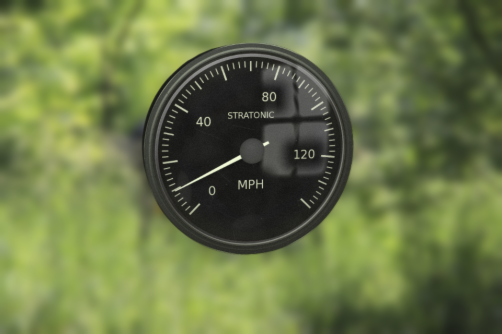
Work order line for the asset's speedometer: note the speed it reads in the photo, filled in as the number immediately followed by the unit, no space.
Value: 10mph
